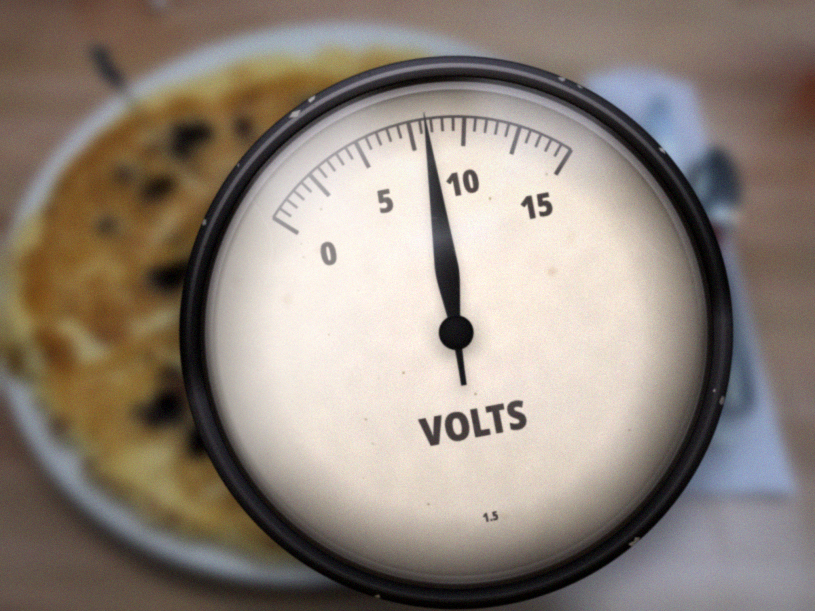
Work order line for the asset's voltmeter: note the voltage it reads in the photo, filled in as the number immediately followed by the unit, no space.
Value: 8.25V
